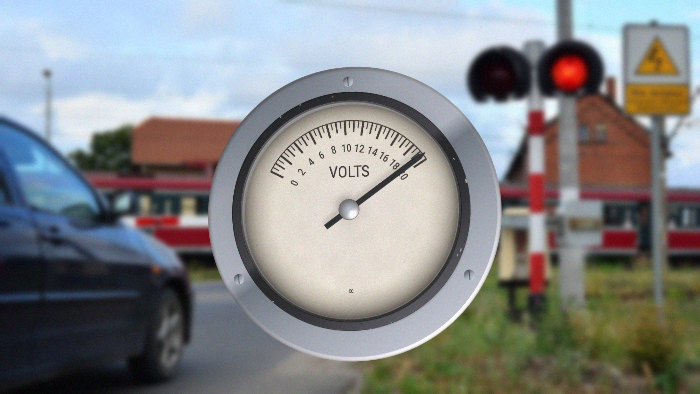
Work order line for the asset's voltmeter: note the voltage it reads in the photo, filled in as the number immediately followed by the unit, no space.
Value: 19.5V
